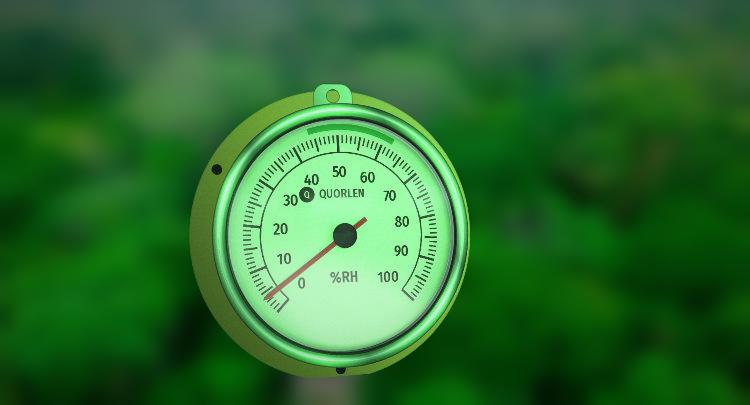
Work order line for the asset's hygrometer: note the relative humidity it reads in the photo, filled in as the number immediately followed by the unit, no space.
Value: 4%
